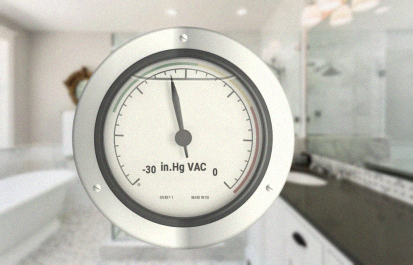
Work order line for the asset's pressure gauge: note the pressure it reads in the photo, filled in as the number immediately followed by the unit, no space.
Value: -16.5inHg
